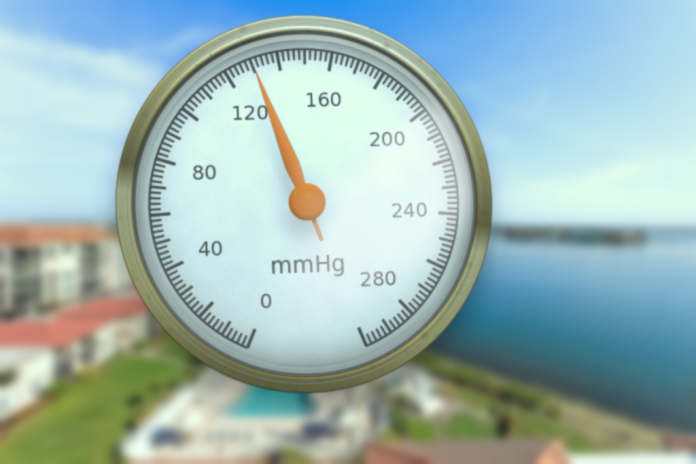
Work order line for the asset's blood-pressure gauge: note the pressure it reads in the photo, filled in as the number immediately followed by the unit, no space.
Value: 130mmHg
